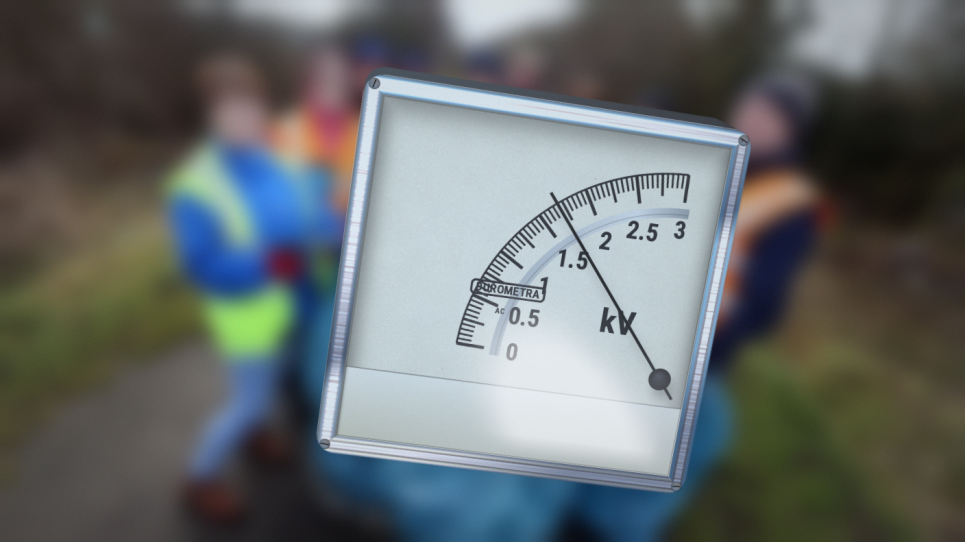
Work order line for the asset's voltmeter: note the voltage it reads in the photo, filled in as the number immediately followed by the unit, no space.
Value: 1.7kV
